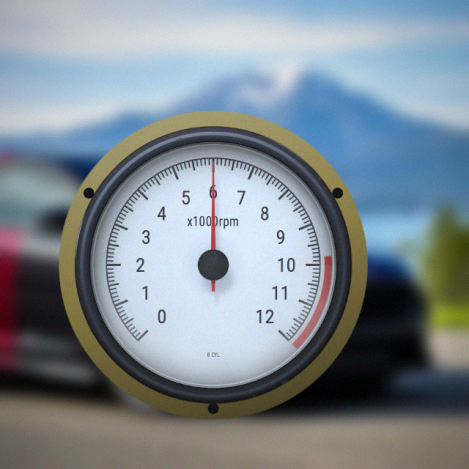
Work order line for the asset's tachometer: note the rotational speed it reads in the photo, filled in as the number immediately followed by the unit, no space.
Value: 6000rpm
